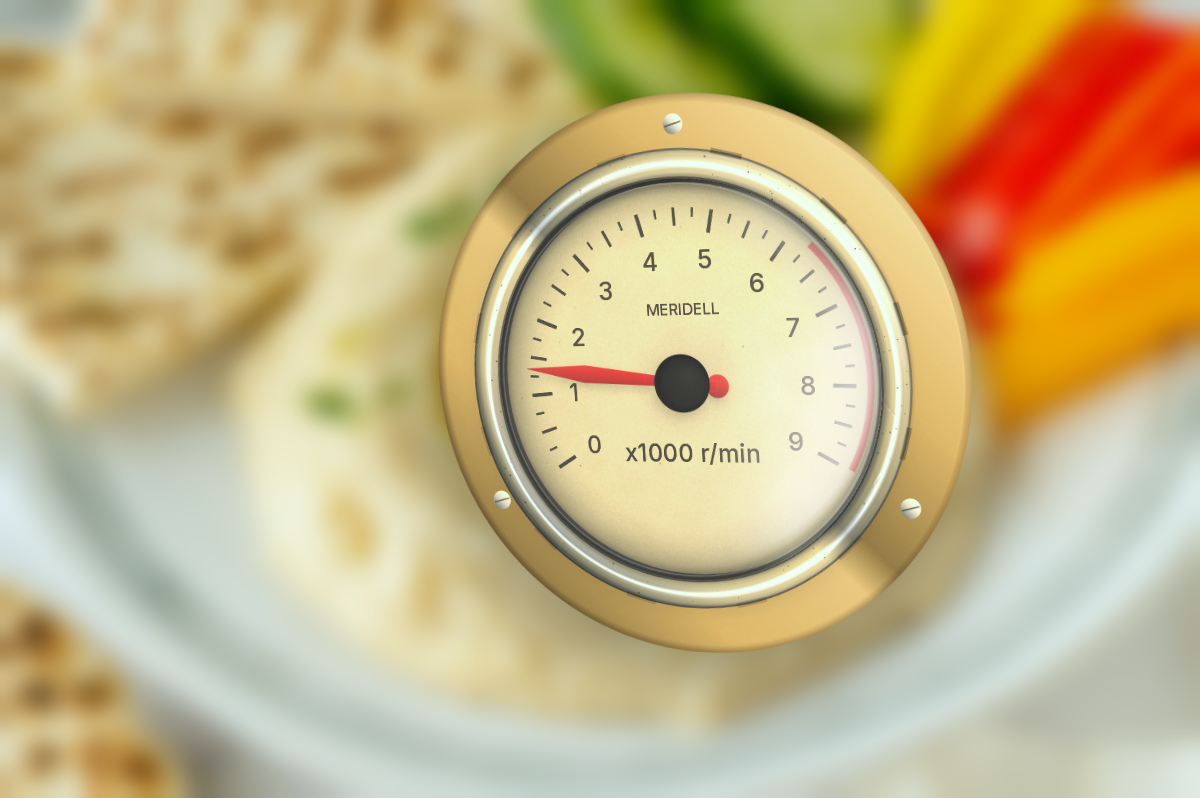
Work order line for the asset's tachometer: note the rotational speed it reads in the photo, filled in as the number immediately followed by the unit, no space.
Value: 1375rpm
